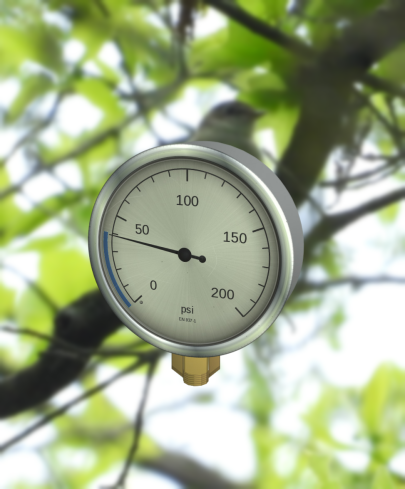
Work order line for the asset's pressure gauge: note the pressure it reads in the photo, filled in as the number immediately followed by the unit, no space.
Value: 40psi
